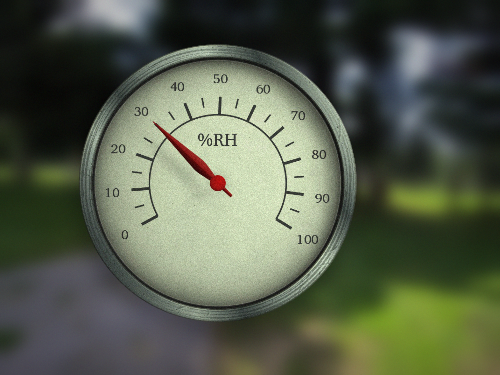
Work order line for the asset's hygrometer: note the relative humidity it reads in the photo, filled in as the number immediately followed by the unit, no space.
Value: 30%
